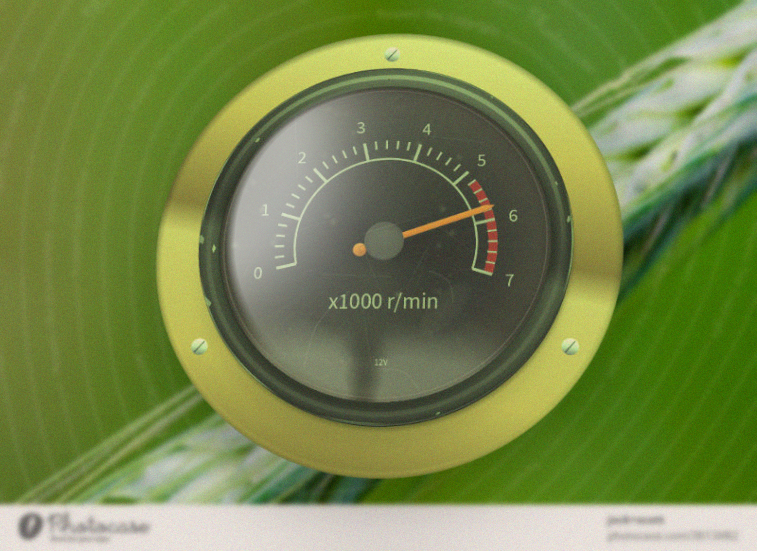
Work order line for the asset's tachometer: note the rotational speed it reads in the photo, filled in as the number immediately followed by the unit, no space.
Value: 5800rpm
